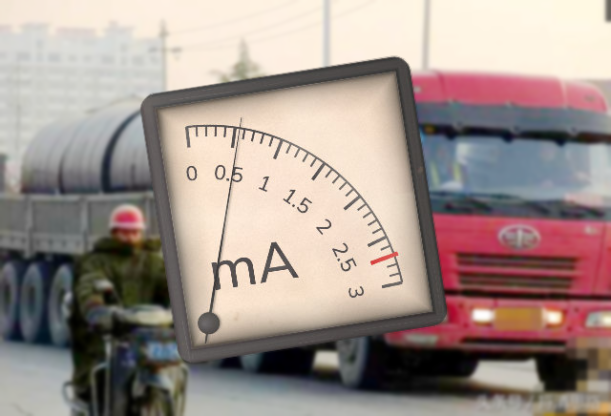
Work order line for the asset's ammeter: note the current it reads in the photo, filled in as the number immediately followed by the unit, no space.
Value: 0.55mA
